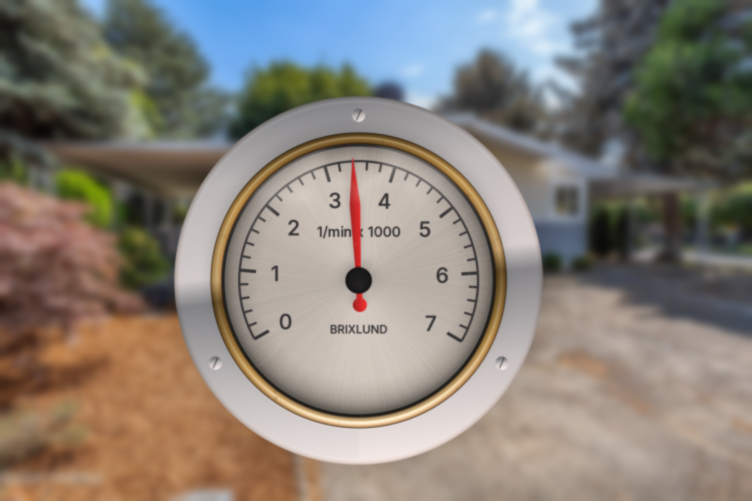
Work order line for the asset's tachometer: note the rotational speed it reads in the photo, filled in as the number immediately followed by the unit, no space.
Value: 3400rpm
